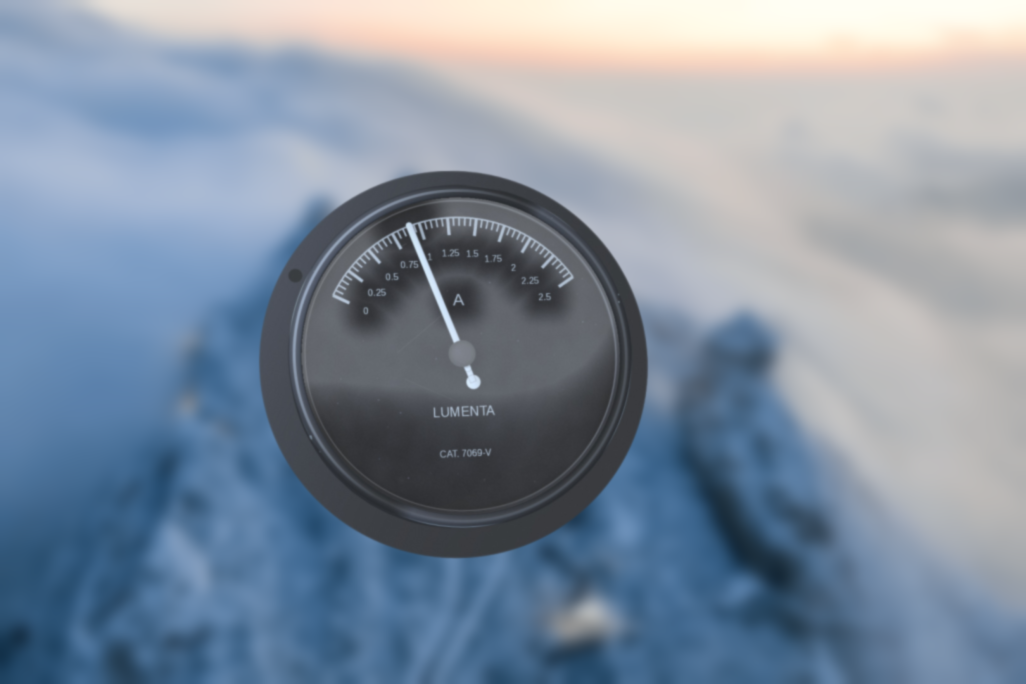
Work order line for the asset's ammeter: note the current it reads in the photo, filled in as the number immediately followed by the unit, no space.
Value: 0.9A
